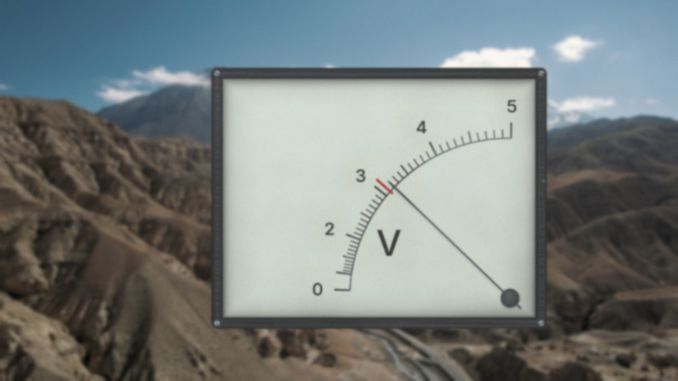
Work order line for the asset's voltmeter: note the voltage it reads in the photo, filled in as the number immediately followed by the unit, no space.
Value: 3.2V
